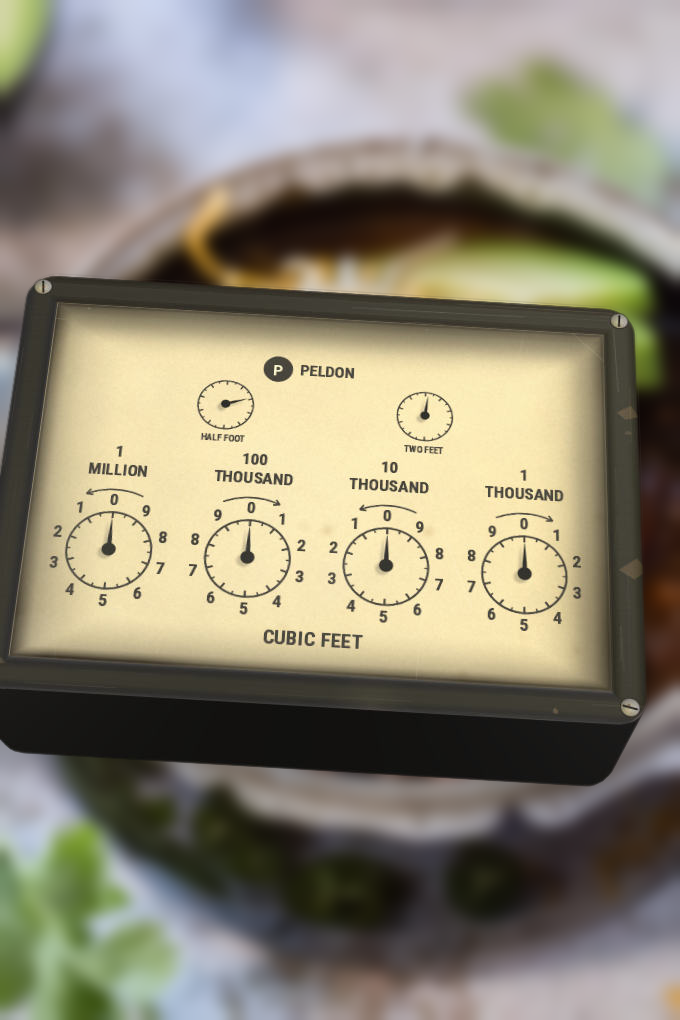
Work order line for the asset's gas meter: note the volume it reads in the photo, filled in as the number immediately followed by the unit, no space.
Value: 0ft³
